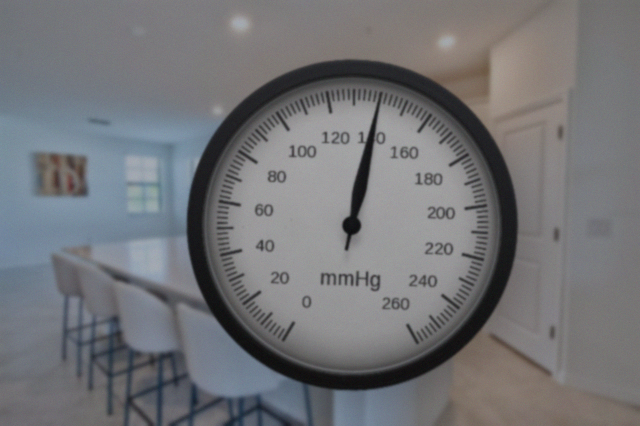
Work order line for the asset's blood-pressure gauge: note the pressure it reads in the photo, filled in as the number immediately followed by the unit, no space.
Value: 140mmHg
